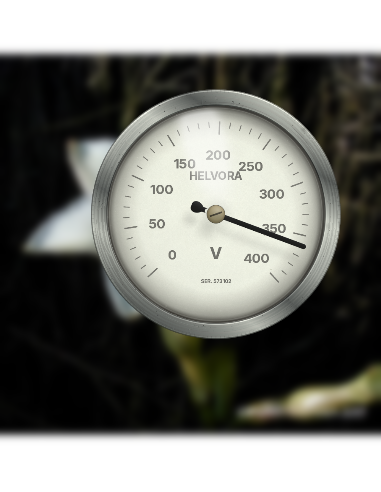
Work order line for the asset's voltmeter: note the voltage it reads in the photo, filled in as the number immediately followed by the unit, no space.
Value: 360V
